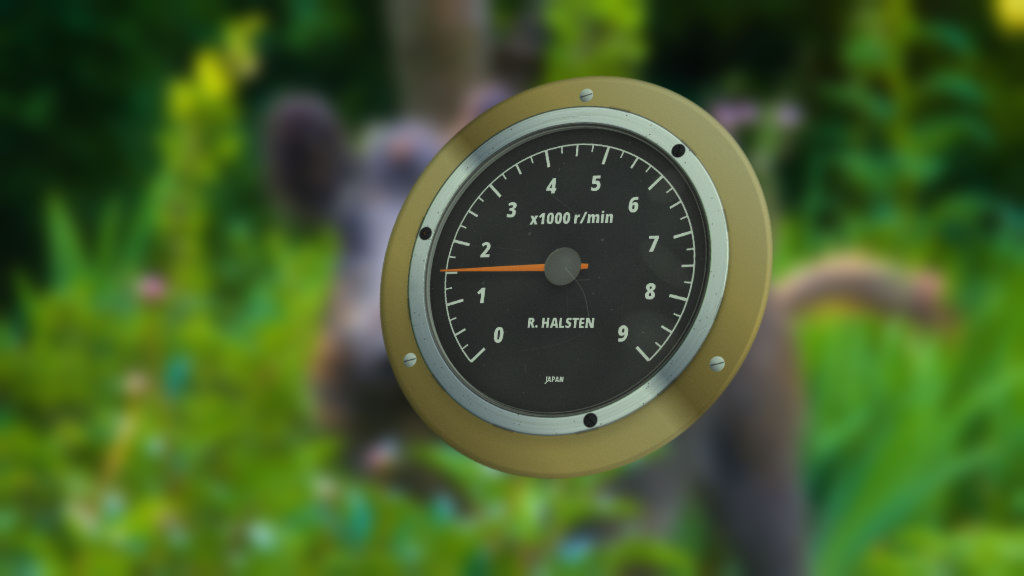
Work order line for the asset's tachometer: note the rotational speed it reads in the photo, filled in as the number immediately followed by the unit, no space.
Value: 1500rpm
